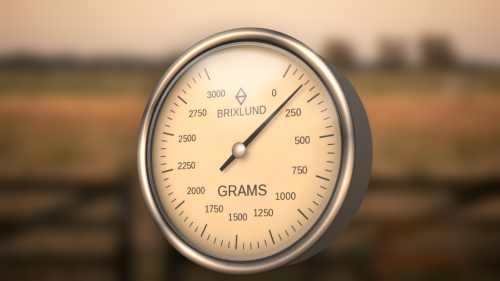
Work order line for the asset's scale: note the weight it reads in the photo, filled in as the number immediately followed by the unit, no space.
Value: 150g
